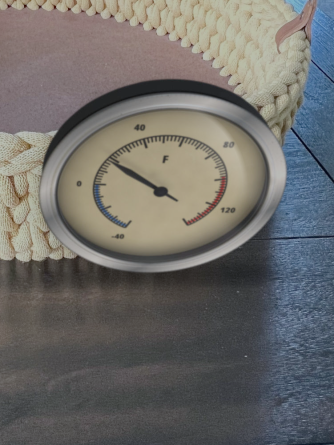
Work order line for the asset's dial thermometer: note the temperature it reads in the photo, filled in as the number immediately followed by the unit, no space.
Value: 20°F
